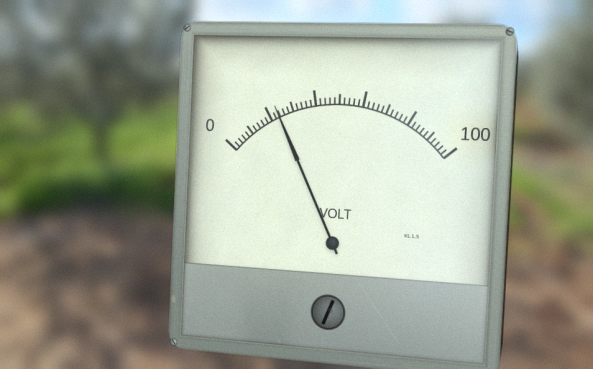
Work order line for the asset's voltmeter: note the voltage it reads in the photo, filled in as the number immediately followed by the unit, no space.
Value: 24V
